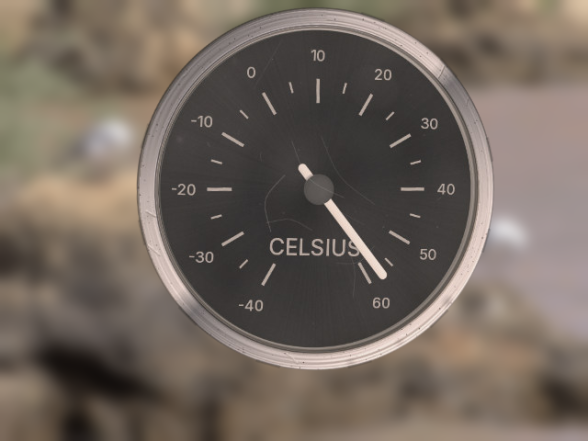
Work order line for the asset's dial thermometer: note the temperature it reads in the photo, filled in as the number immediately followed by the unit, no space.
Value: 57.5°C
